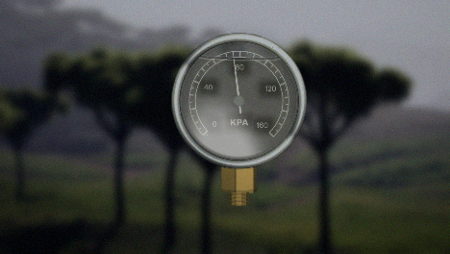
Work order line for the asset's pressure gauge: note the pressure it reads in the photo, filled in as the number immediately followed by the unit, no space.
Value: 75kPa
